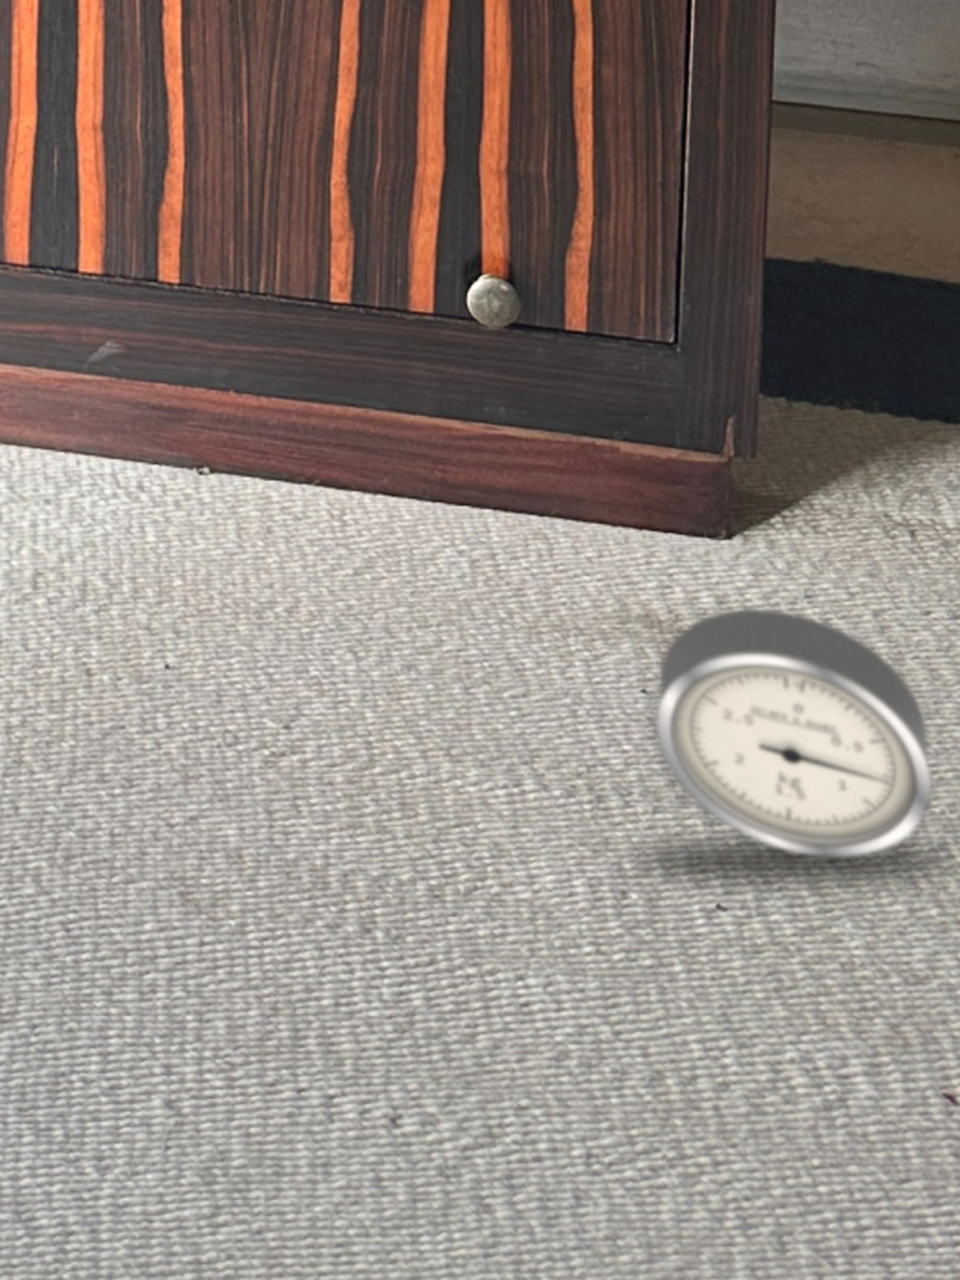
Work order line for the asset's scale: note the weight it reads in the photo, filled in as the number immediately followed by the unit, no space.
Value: 0.75kg
